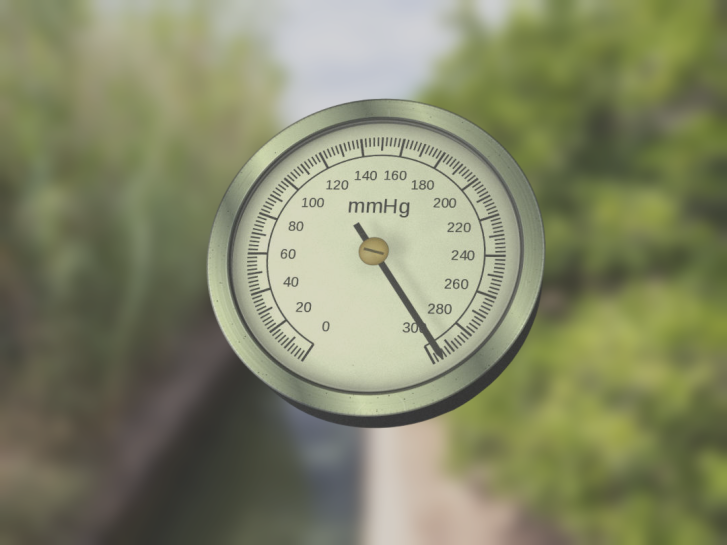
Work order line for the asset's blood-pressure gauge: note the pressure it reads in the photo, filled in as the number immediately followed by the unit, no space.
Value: 296mmHg
